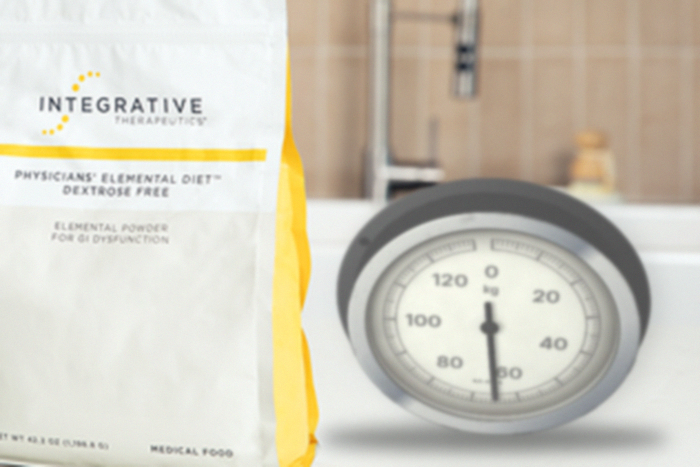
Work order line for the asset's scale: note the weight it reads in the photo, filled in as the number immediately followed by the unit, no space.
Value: 65kg
